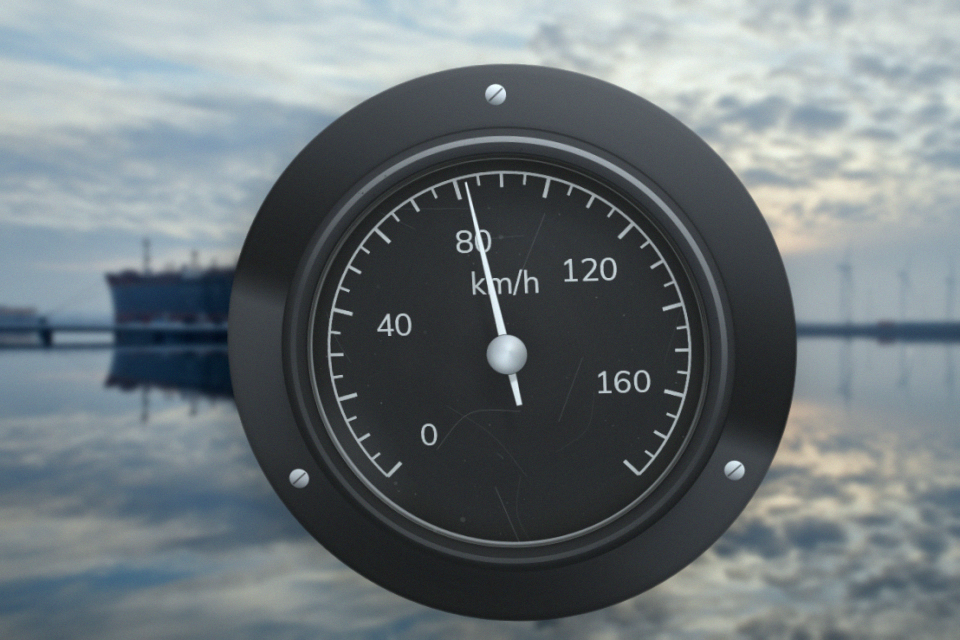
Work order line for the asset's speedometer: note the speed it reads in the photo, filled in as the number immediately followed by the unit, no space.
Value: 82.5km/h
